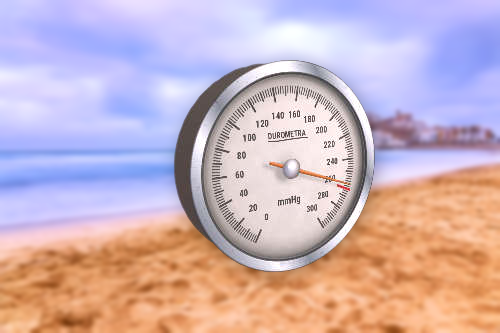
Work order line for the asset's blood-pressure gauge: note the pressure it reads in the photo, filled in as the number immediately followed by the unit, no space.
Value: 260mmHg
